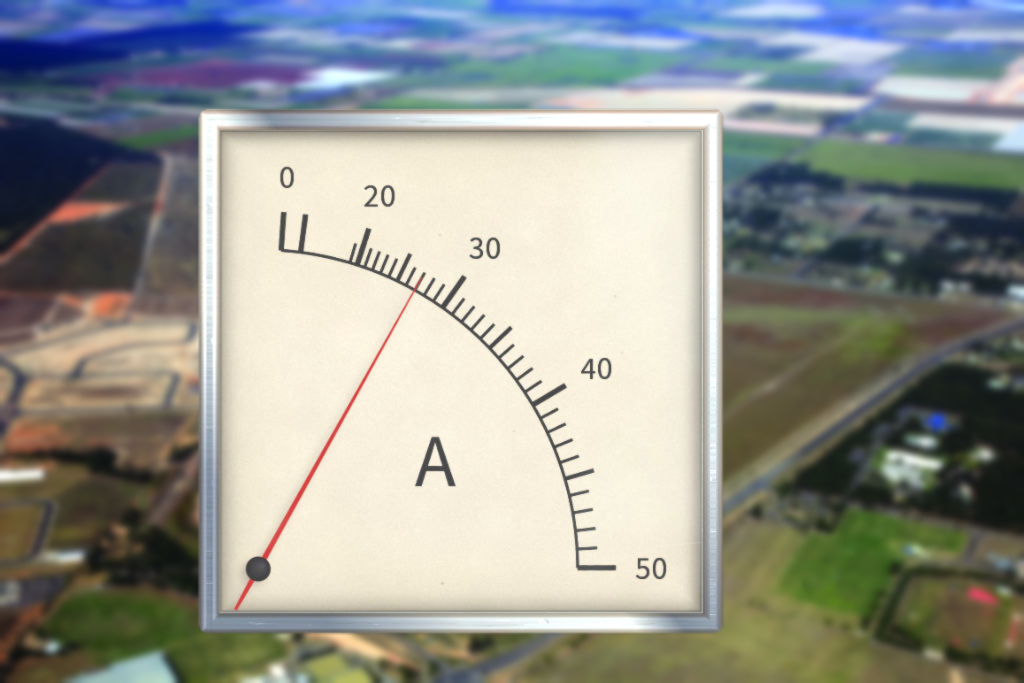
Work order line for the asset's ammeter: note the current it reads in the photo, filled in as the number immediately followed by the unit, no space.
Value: 27A
